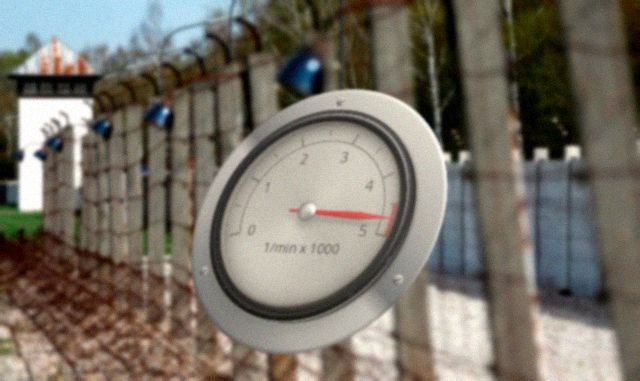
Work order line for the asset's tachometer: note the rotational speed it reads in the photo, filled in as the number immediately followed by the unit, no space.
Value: 4750rpm
